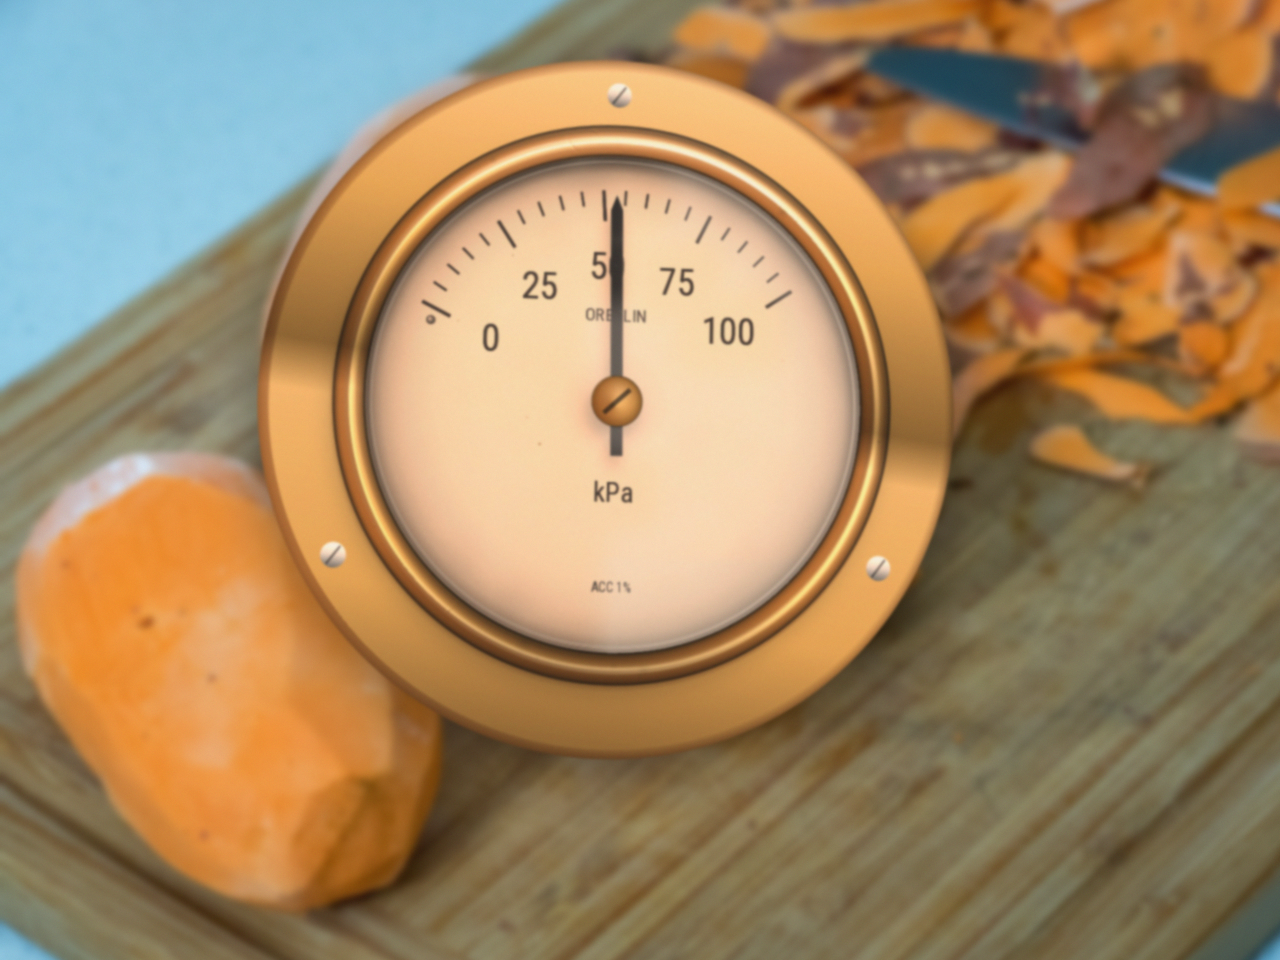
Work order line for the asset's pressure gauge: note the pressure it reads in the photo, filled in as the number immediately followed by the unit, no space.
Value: 52.5kPa
